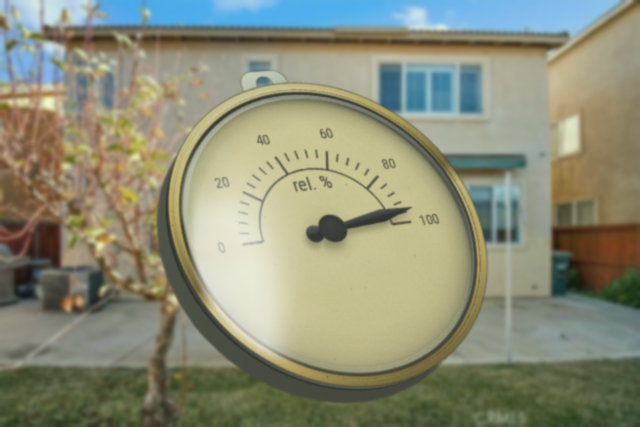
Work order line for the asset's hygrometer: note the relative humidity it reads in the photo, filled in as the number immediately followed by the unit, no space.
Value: 96%
